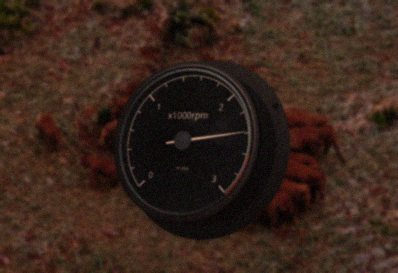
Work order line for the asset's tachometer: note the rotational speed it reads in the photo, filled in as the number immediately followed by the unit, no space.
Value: 2400rpm
